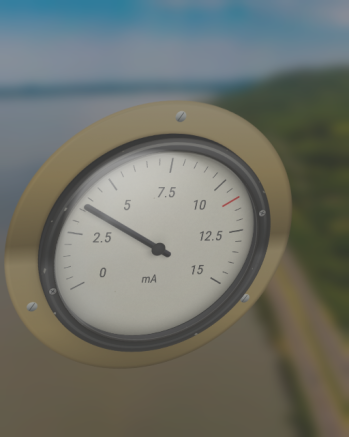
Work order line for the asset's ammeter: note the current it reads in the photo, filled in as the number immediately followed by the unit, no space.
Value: 3.75mA
